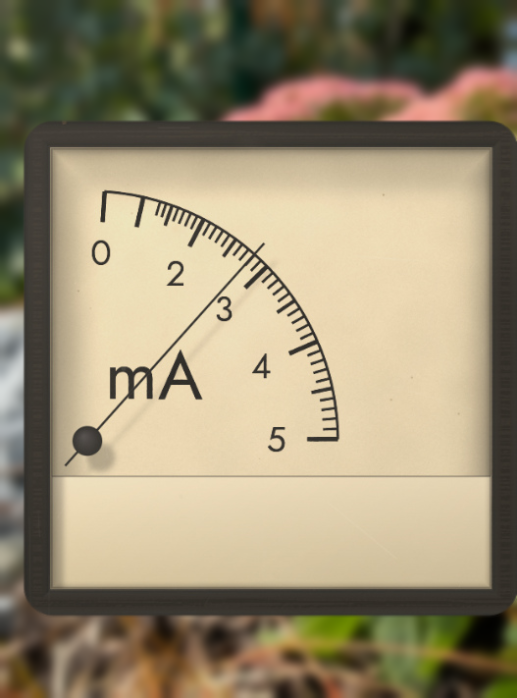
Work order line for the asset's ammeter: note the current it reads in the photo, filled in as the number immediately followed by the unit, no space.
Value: 2.8mA
